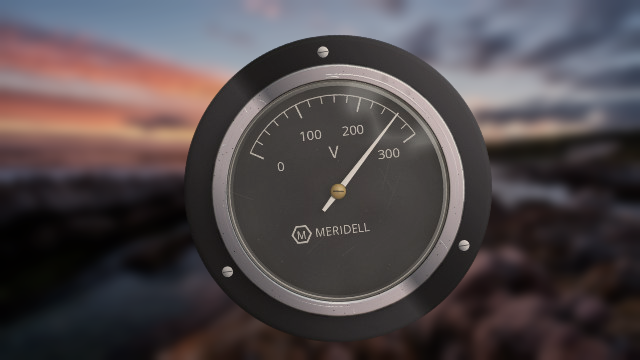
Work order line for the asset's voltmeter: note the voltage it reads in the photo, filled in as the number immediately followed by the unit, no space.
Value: 260V
